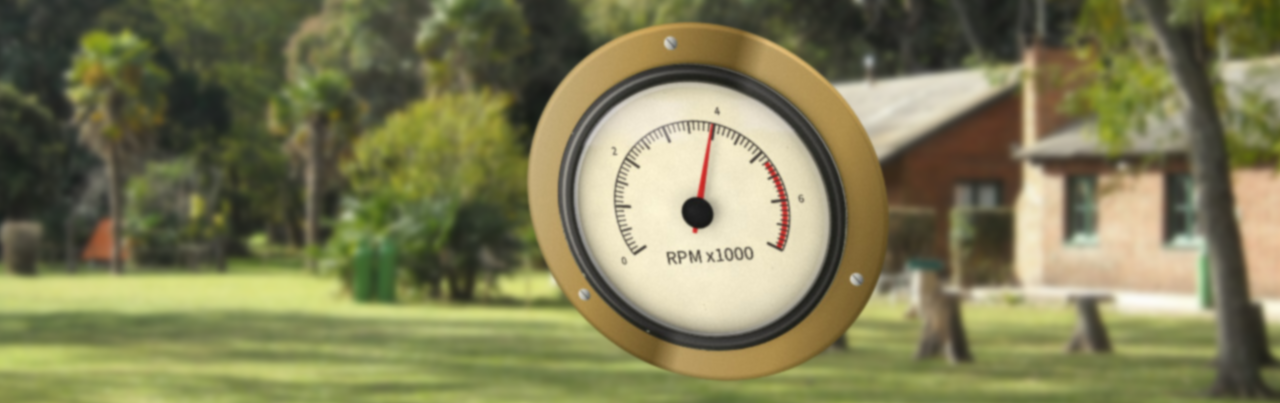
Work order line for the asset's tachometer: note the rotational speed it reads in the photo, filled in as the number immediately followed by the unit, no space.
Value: 4000rpm
